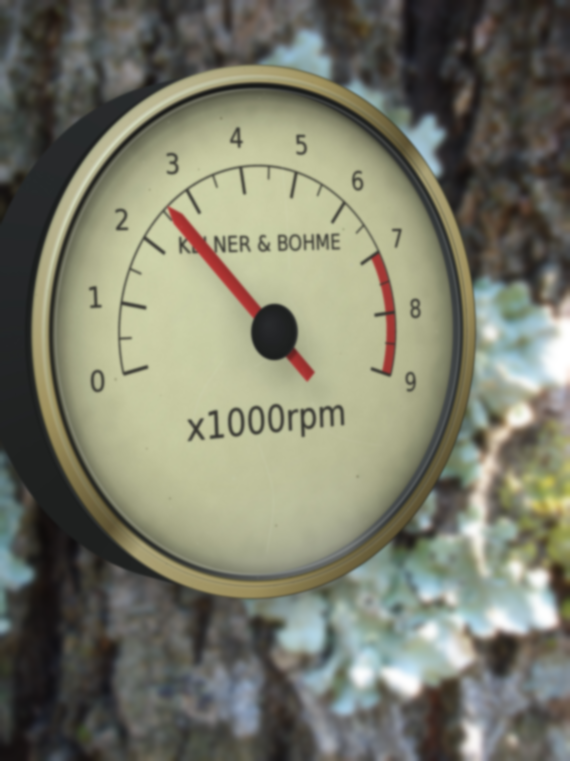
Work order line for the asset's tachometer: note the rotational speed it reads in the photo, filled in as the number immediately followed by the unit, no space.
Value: 2500rpm
